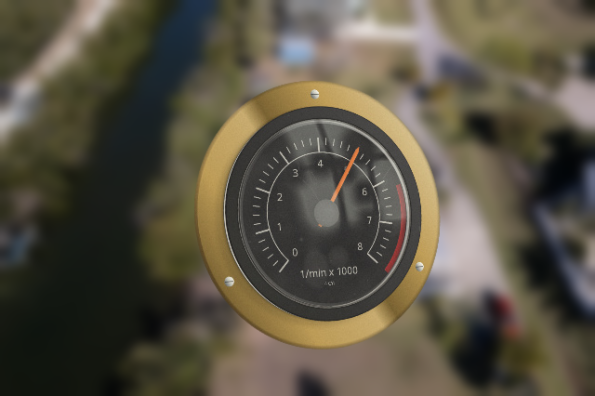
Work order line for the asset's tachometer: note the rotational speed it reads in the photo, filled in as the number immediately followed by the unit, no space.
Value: 5000rpm
